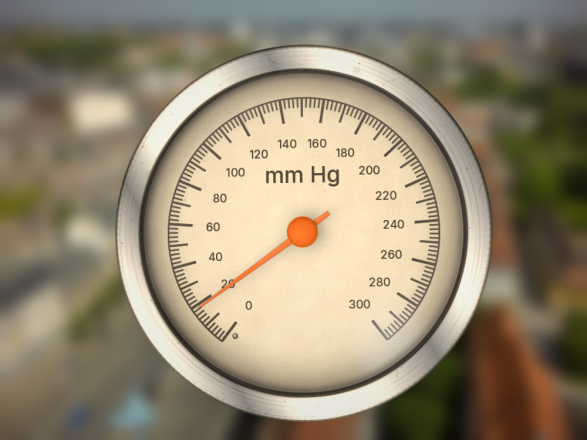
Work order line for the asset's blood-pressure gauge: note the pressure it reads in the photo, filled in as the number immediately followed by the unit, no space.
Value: 18mmHg
